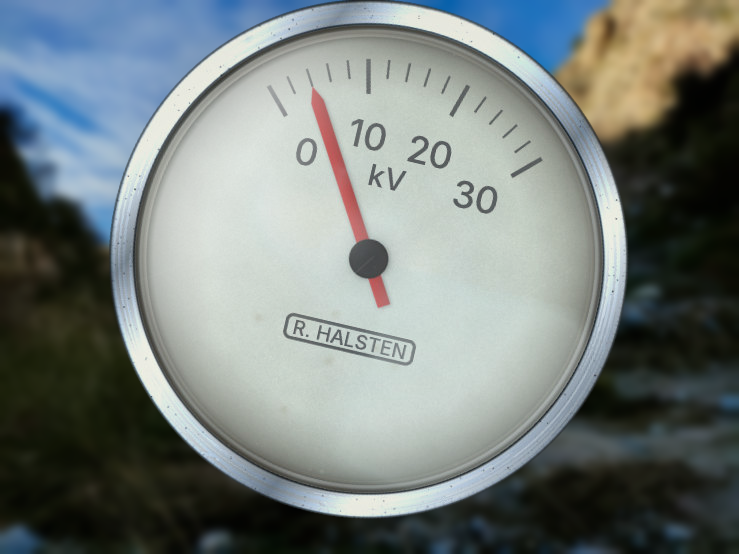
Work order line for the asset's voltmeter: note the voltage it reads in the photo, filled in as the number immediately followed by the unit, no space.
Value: 4kV
